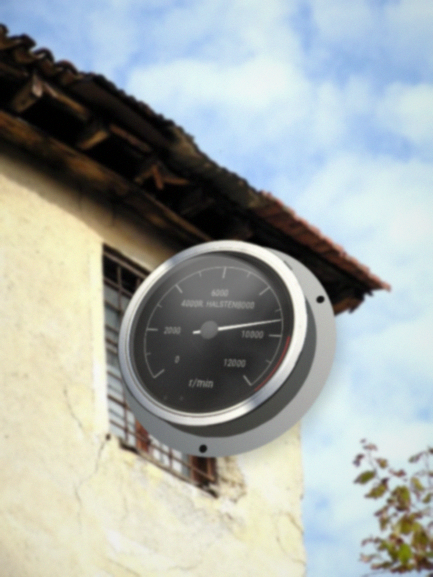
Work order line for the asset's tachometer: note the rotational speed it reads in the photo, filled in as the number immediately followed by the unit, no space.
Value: 9500rpm
